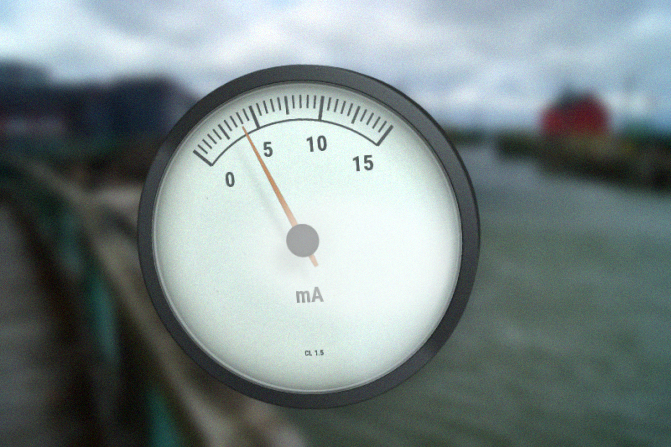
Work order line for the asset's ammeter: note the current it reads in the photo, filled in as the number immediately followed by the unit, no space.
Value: 4mA
